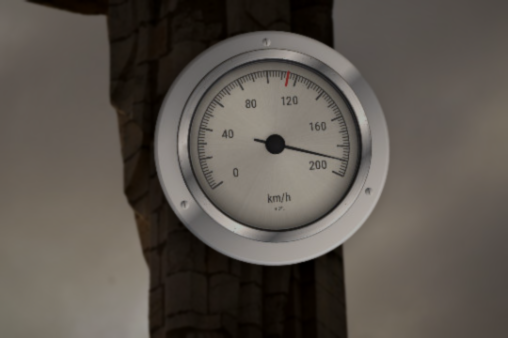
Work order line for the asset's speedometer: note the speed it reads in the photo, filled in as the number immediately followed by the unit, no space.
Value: 190km/h
